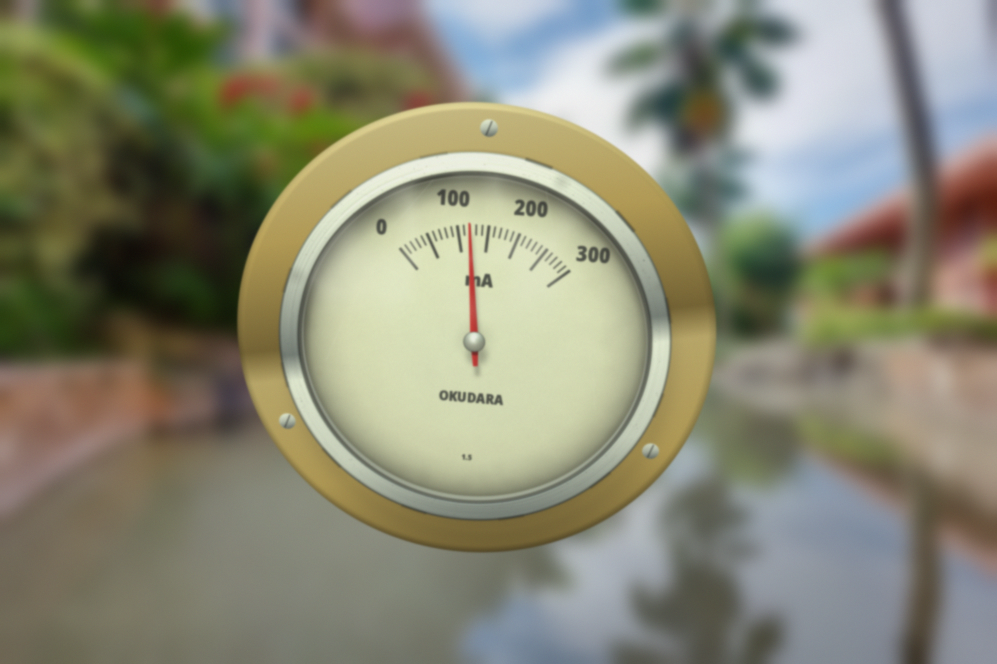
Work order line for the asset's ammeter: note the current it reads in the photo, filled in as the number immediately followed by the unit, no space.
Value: 120mA
